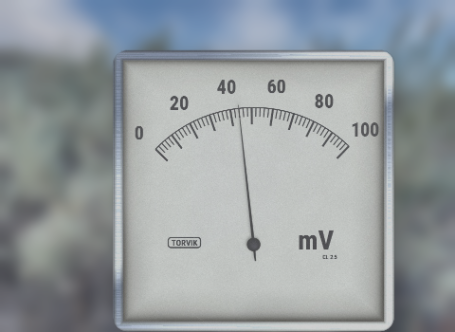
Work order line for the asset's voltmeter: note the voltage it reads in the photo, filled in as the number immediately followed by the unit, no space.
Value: 44mV
